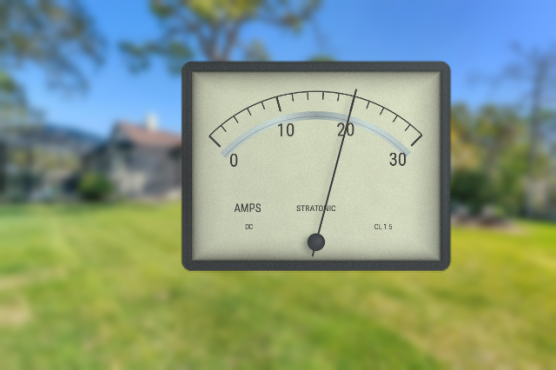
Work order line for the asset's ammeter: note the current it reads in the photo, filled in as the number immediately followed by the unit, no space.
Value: 20A
